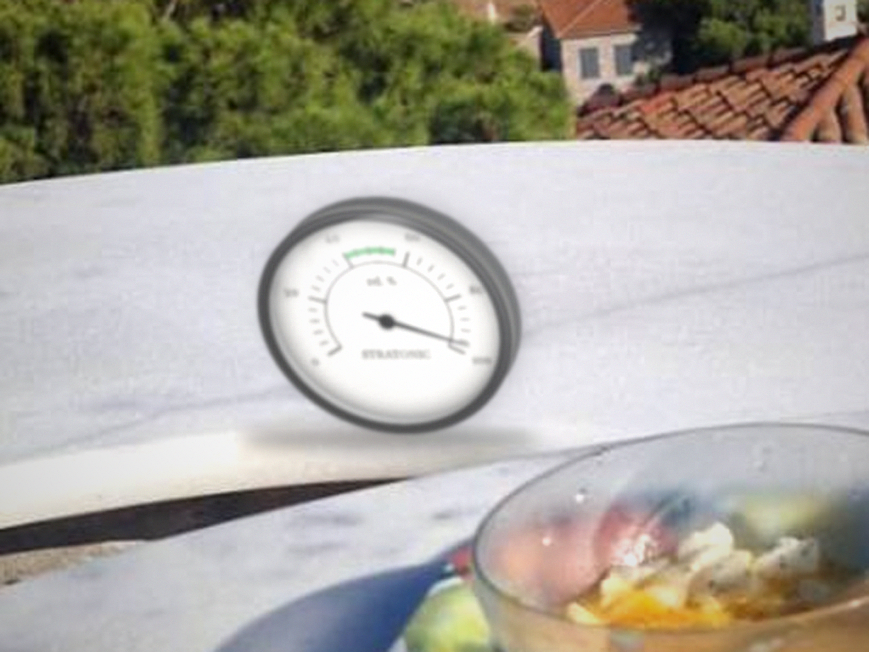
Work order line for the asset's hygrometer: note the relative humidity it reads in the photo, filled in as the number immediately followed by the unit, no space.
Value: 96%
